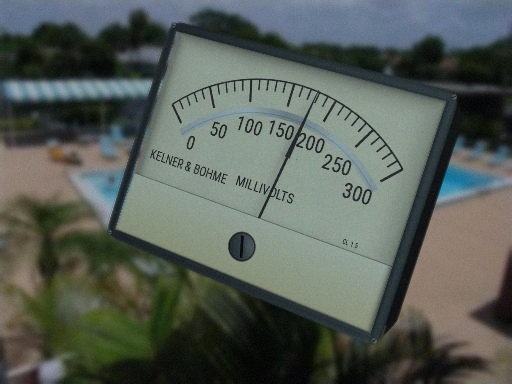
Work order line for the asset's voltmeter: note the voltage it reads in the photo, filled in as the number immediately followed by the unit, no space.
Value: 180mV
